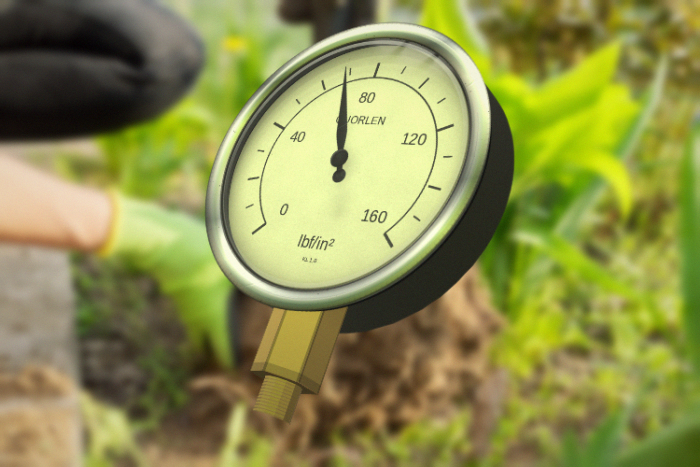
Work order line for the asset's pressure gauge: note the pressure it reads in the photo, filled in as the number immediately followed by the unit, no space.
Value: 70psi
